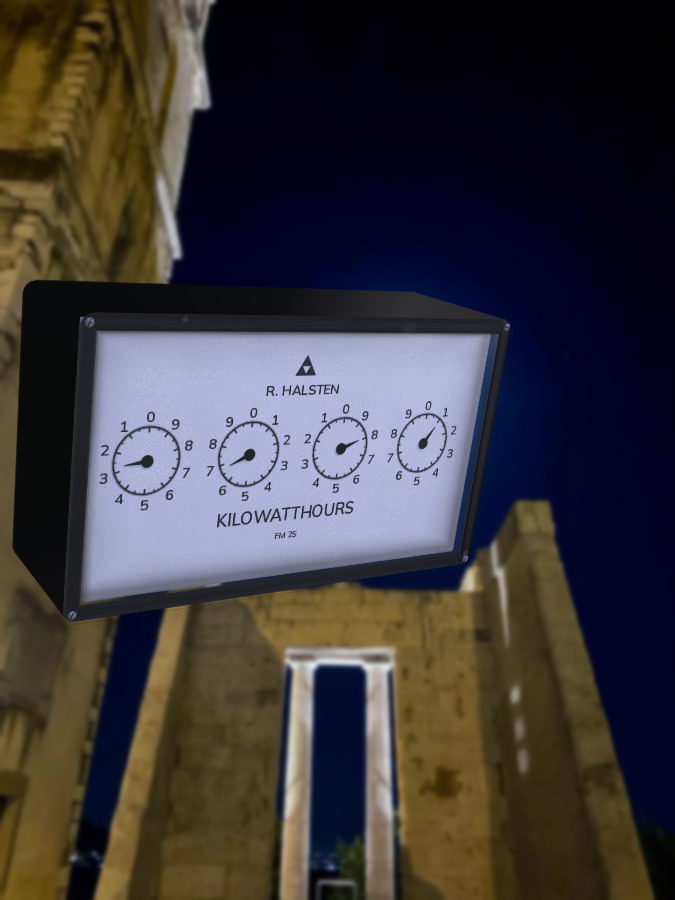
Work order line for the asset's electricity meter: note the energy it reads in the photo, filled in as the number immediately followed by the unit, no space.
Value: 2681kWh
